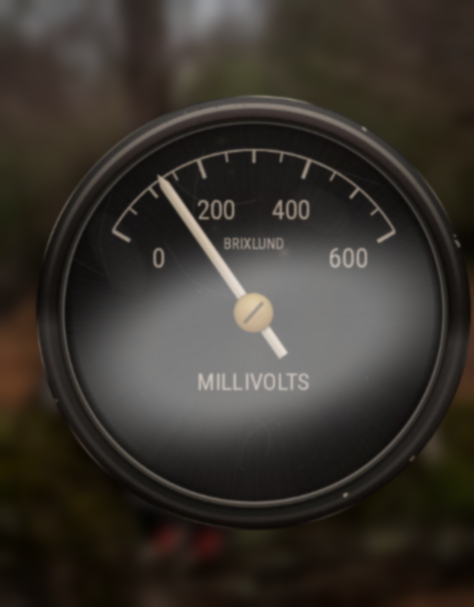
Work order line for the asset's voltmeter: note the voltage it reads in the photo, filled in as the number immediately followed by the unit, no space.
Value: 125mV
